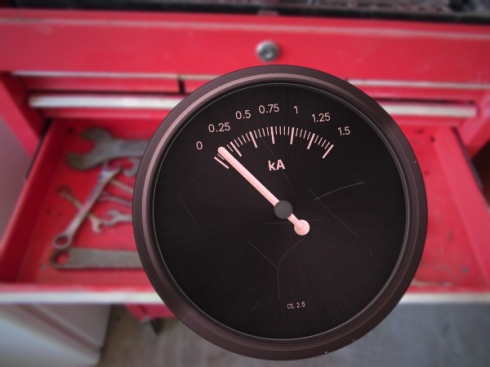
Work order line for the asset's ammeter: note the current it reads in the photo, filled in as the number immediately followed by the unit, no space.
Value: 0.1kA
